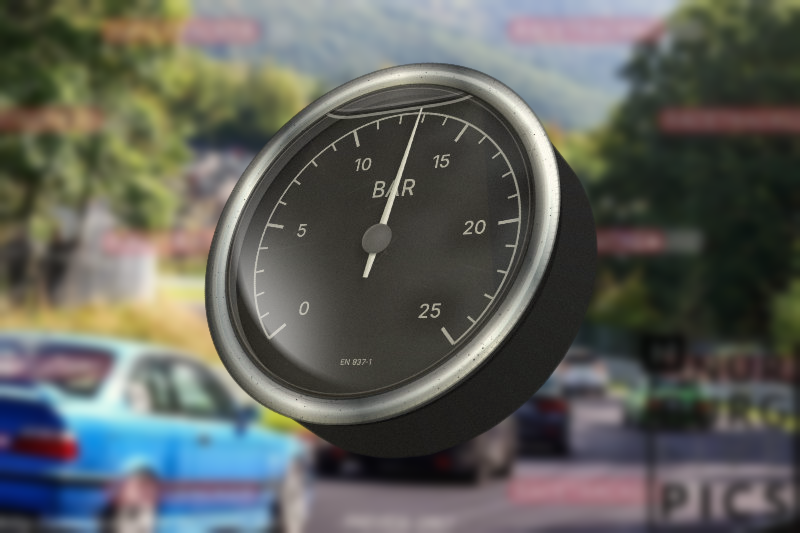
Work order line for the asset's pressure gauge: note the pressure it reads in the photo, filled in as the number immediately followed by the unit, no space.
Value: 13bar
